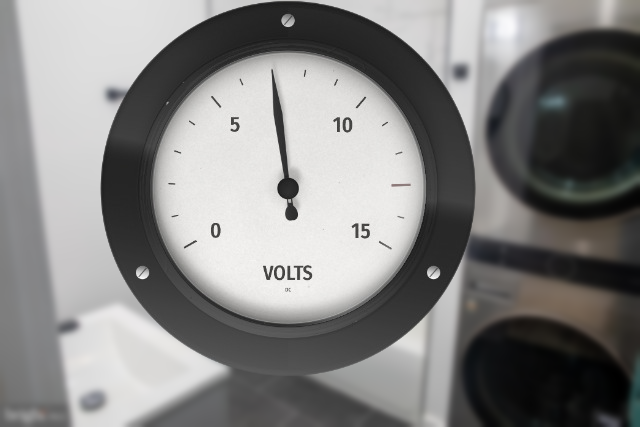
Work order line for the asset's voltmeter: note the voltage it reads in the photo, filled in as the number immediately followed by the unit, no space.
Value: 7V
